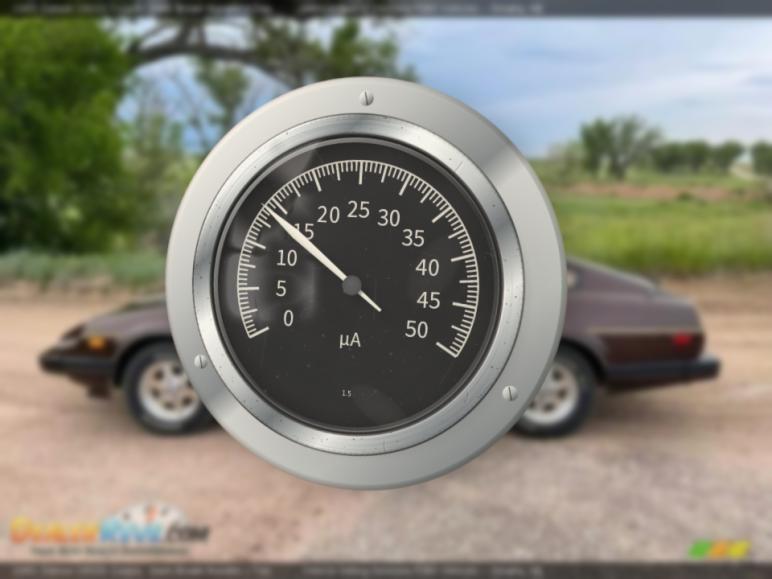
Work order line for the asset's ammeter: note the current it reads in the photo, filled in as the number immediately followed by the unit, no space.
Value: 14µA
